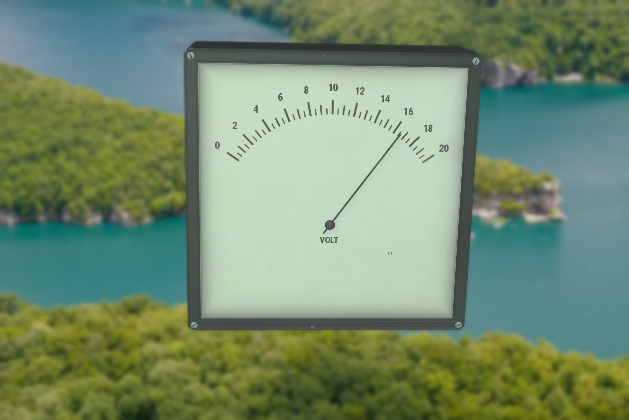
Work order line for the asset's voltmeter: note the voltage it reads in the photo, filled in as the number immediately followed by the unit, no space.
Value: 16.5V
